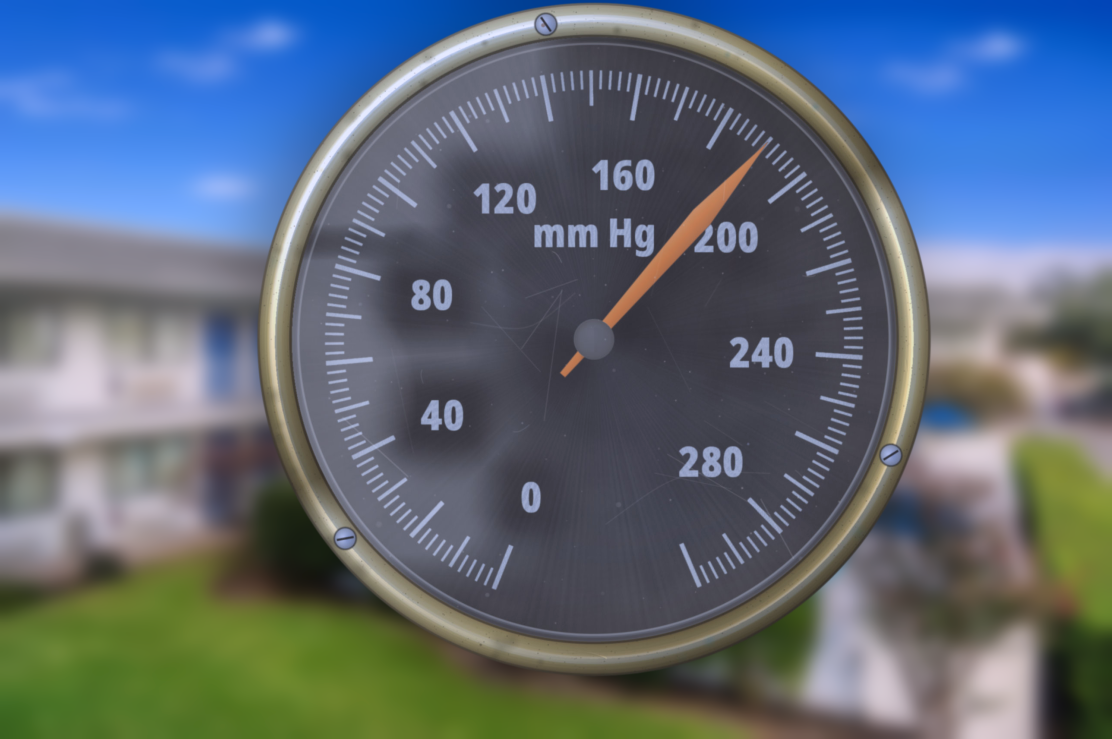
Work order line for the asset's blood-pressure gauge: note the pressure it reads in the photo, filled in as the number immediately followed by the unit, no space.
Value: 190mmHg
